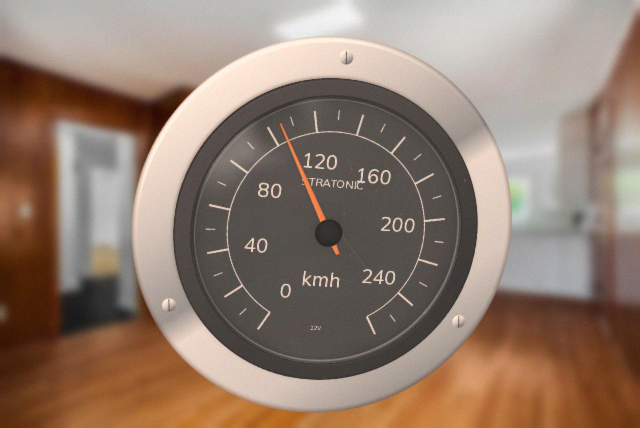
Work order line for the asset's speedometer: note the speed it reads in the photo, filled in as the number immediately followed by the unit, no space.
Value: 105km/h
